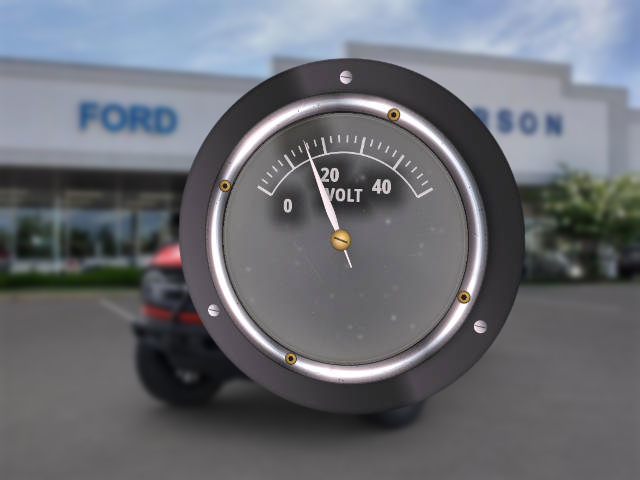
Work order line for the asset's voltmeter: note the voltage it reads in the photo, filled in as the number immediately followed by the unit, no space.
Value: 16V
